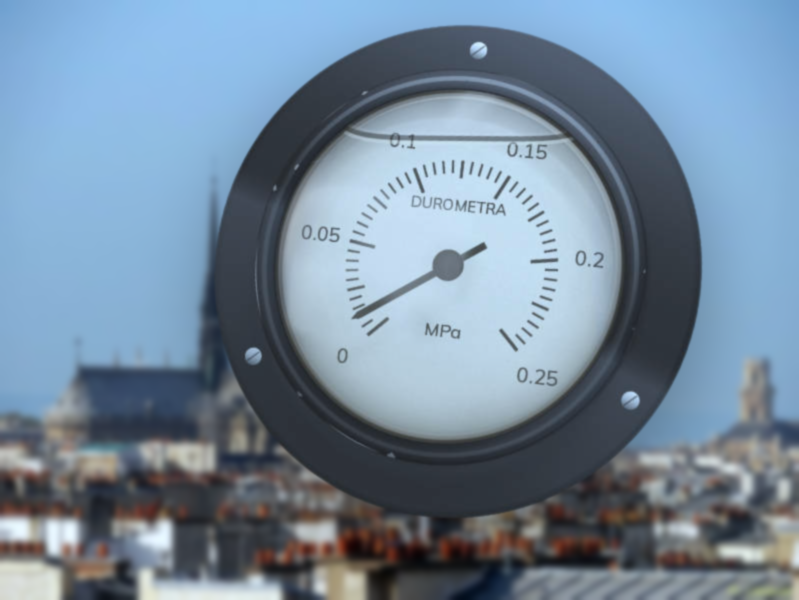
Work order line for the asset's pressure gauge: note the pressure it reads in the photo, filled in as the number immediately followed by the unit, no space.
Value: 0.01MPa
